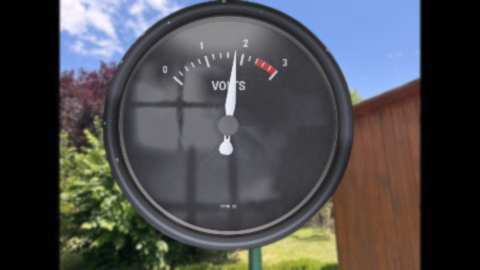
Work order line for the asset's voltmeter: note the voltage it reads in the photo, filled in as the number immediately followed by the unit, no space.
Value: 1.8V
